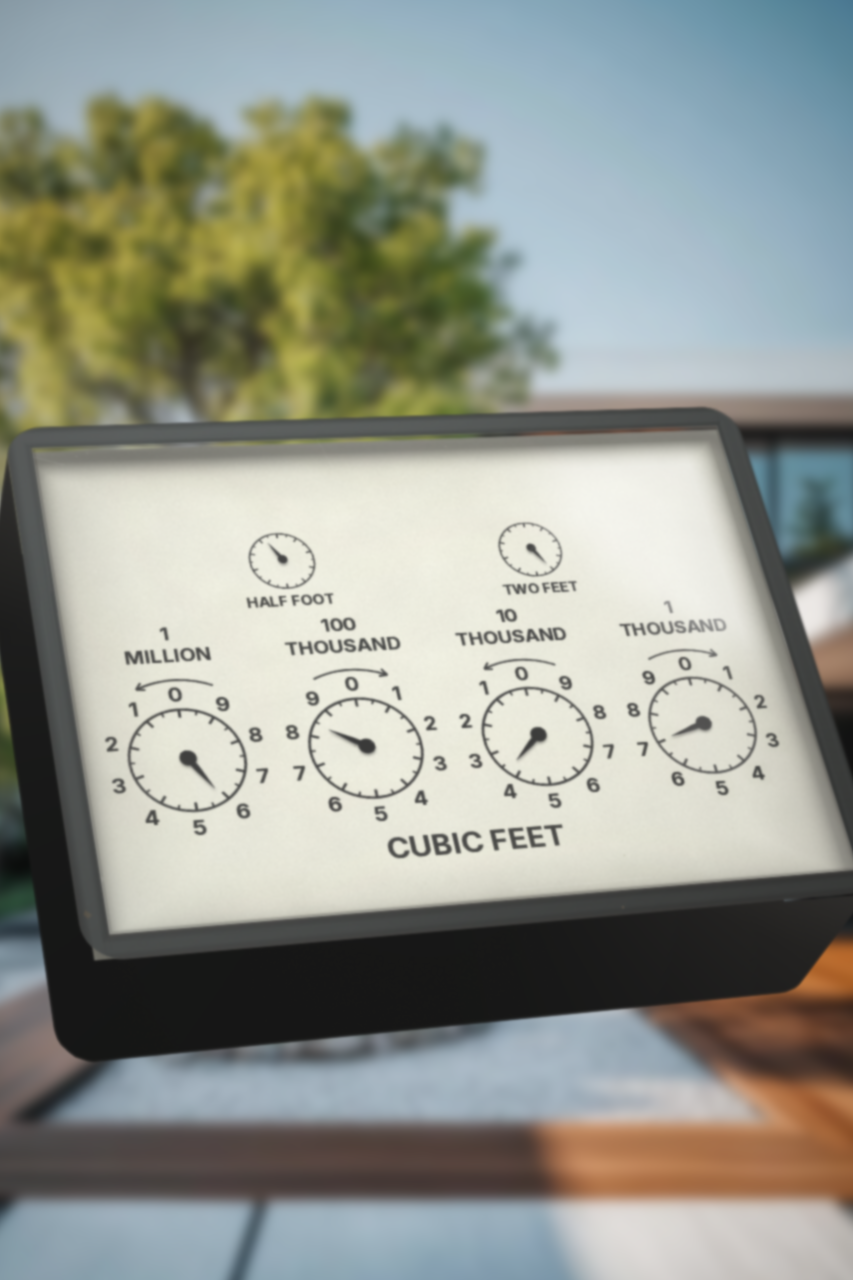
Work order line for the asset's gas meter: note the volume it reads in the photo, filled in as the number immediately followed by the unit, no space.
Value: 583700ft³
